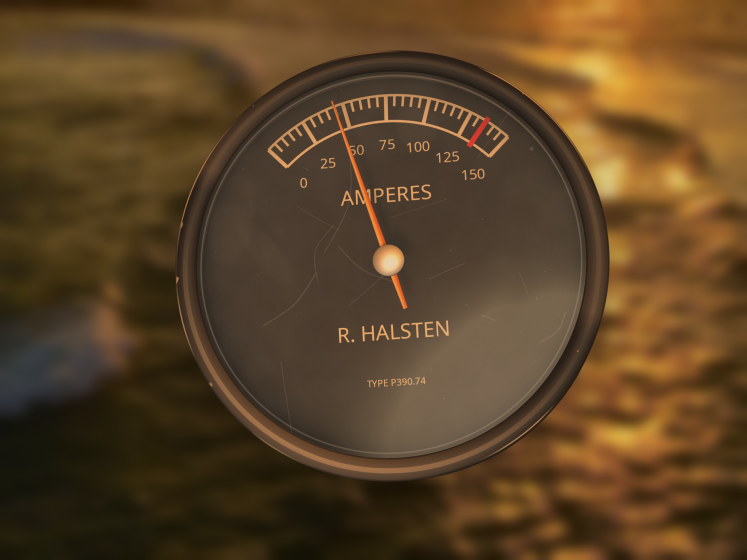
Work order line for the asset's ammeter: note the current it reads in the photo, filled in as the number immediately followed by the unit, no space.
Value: 45A
